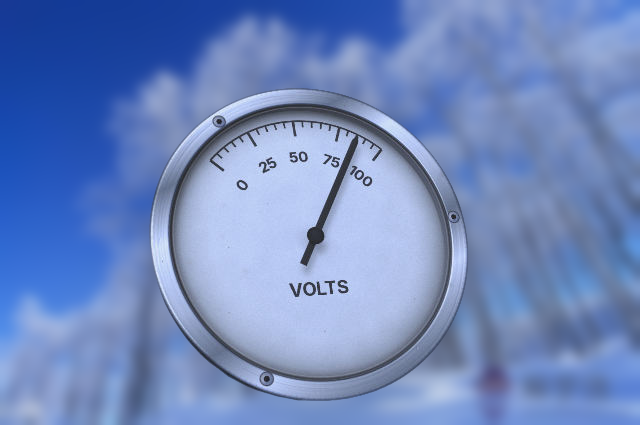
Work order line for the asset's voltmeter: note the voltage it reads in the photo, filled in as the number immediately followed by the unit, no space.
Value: 85V
